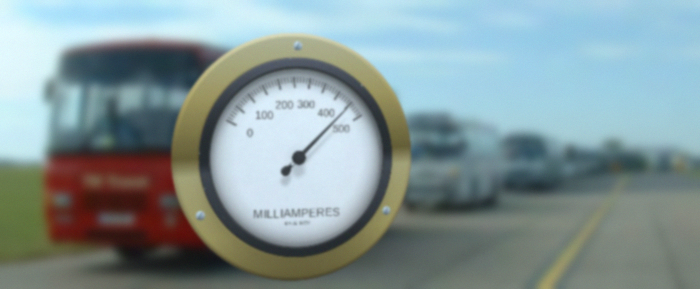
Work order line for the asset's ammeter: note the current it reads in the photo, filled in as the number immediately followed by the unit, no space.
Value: 450mA
